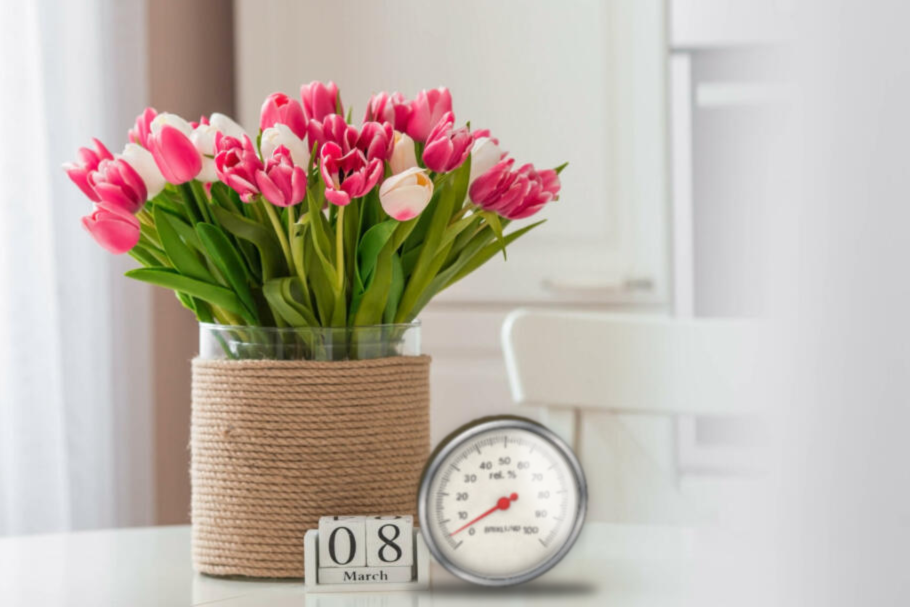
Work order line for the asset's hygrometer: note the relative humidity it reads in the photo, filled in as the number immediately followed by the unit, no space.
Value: 5%
